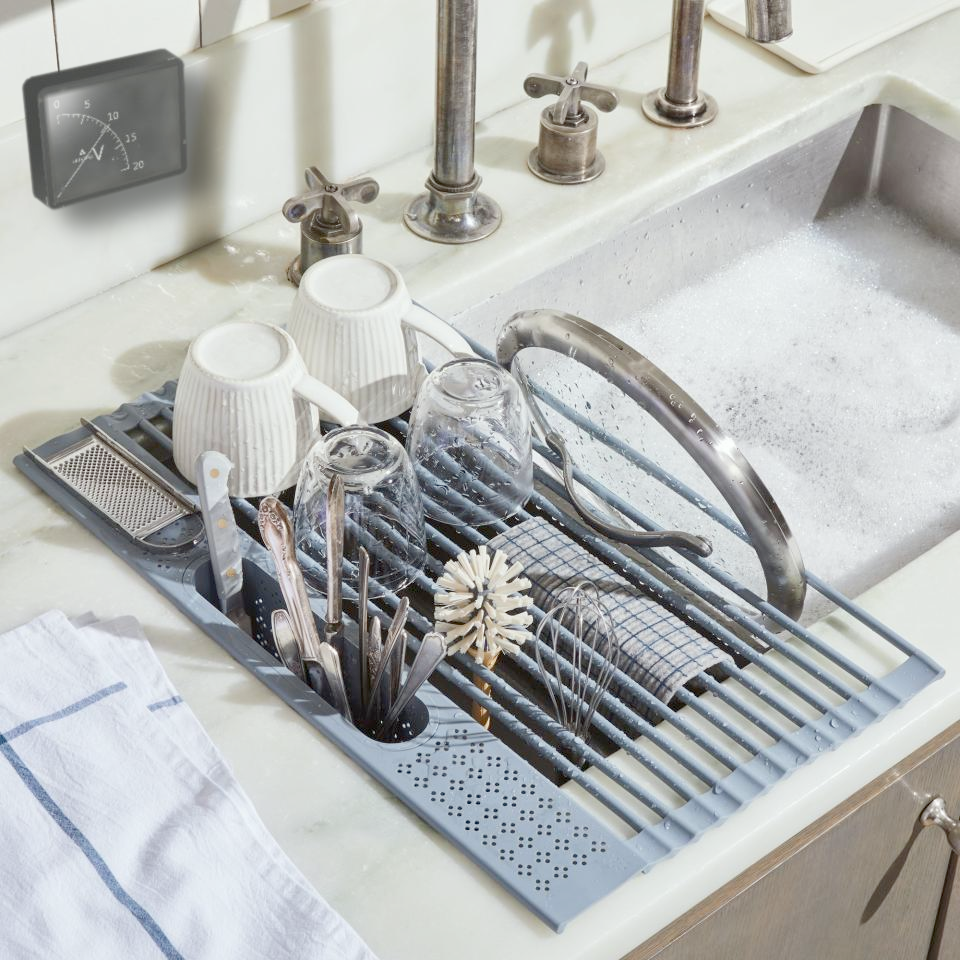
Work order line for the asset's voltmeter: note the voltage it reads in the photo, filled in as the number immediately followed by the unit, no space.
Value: 10V
